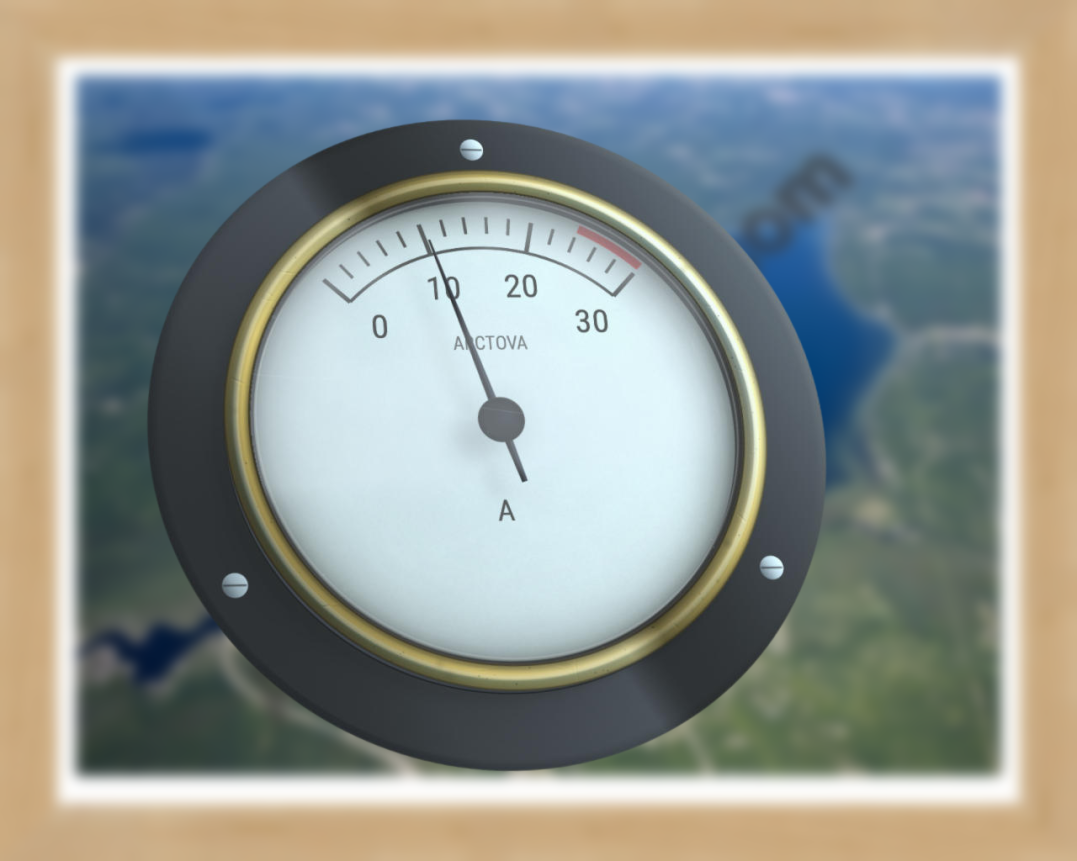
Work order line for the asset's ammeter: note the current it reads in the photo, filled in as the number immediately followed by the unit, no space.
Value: 10A
